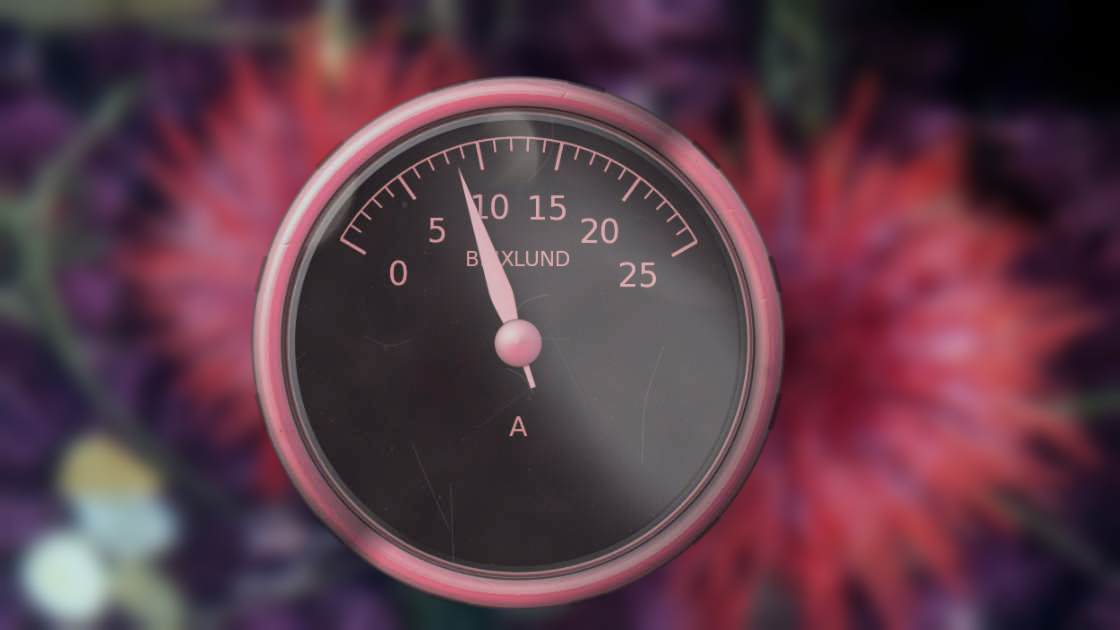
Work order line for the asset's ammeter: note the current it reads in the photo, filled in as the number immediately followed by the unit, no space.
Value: 8.5A
